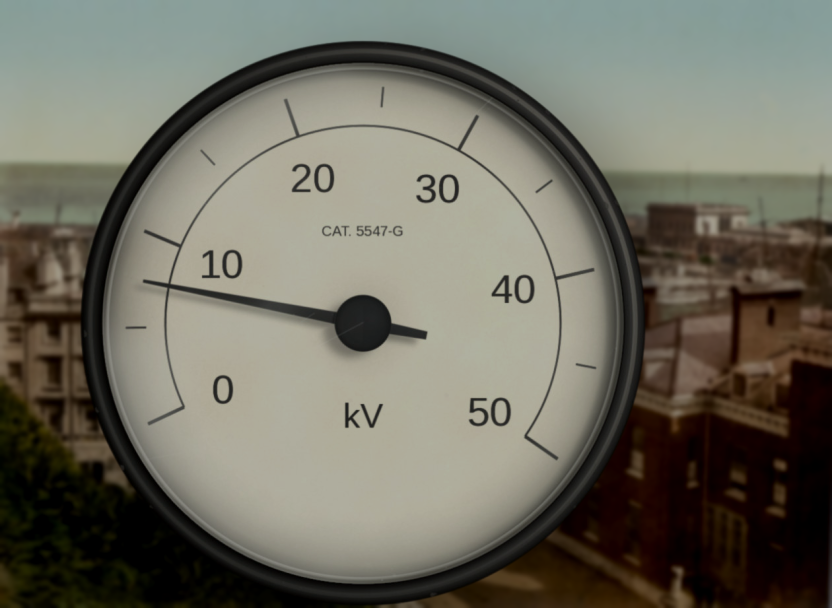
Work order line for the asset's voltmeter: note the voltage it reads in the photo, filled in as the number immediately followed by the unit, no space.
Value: 7.5kV
